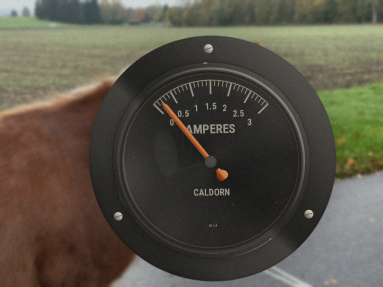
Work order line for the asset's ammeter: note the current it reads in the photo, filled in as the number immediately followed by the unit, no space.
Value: 0.2A
